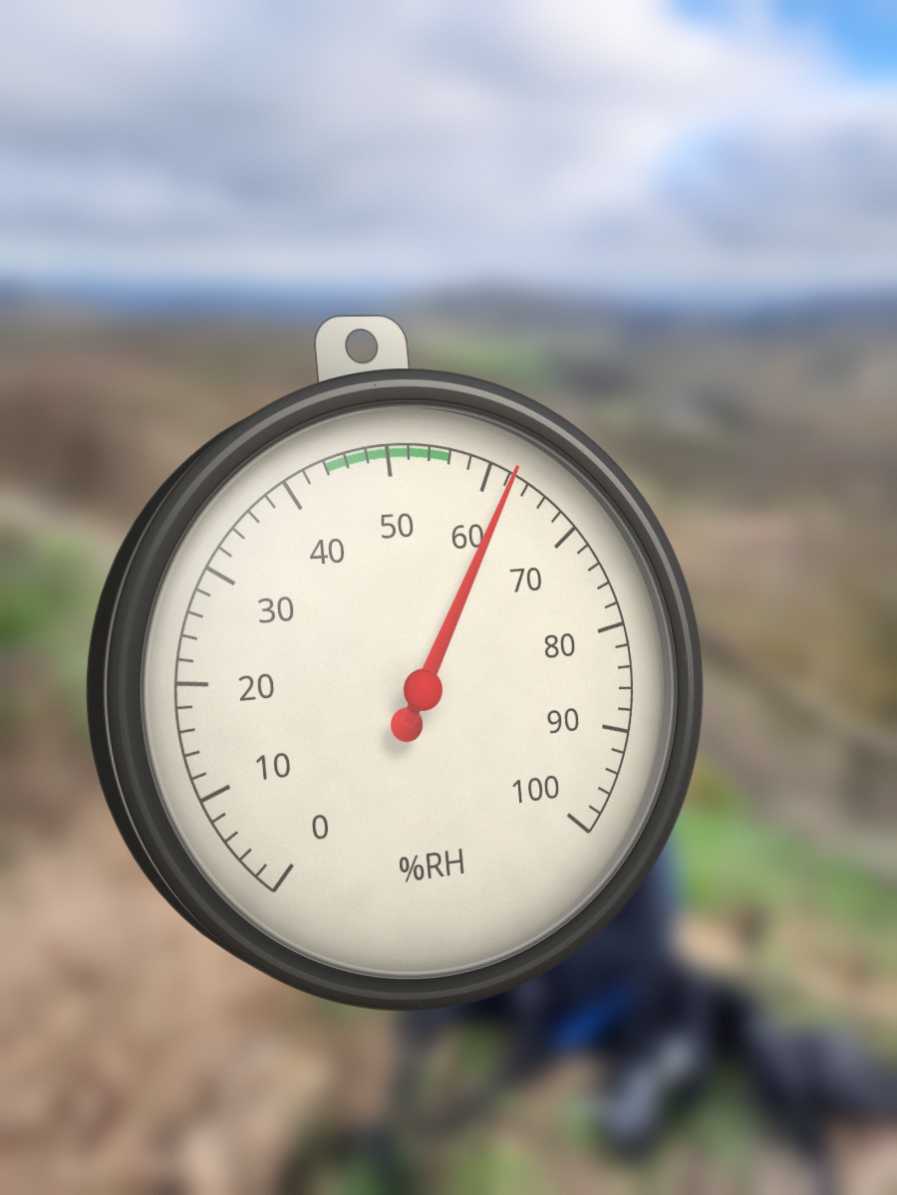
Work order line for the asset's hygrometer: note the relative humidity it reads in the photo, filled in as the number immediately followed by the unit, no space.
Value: 62%
